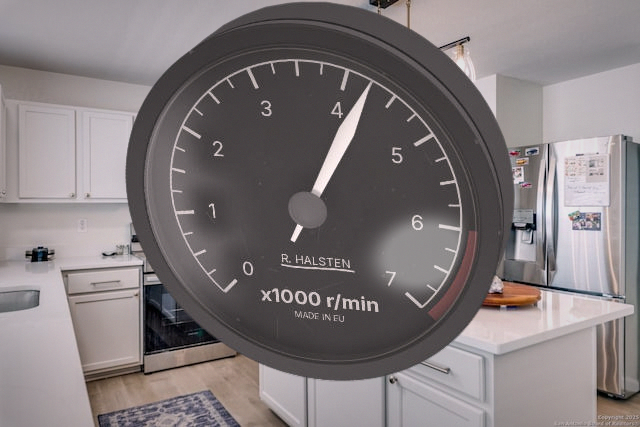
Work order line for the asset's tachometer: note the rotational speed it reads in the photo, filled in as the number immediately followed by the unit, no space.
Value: 4250rpm
